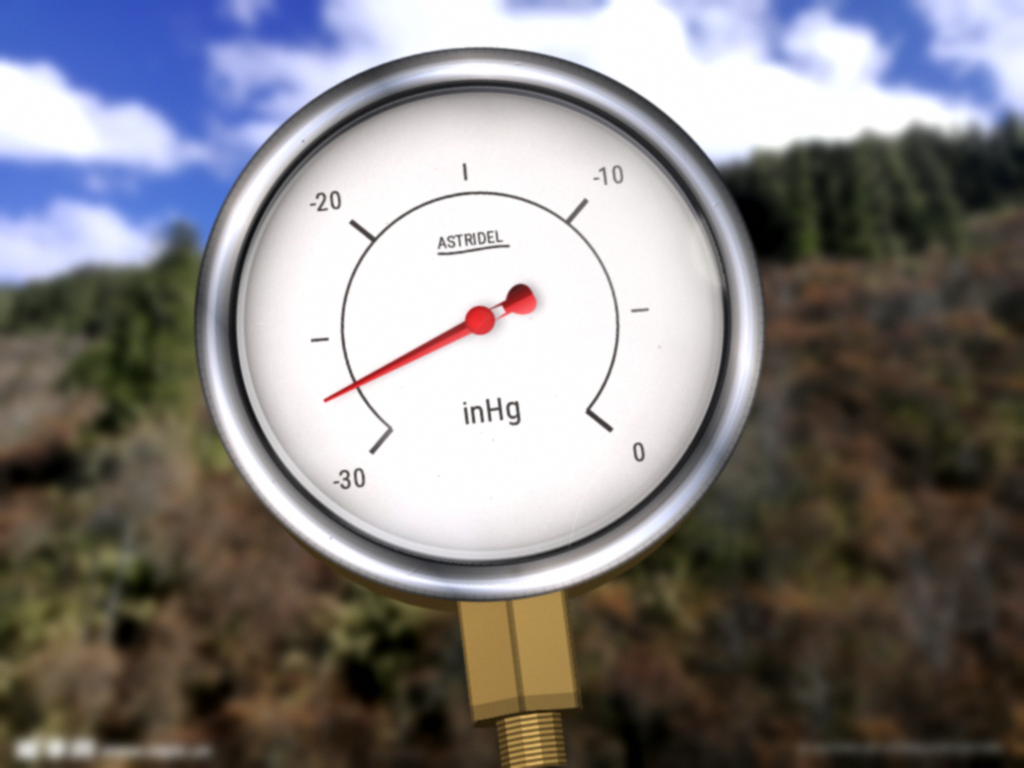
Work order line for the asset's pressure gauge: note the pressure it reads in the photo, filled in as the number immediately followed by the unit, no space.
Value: -27.5inHg
